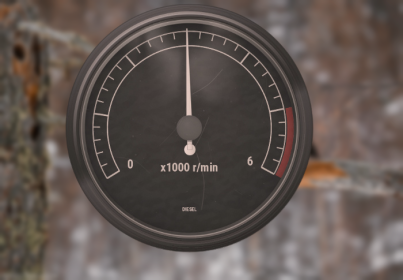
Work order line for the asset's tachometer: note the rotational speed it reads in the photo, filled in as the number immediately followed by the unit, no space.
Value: 3000rpm
